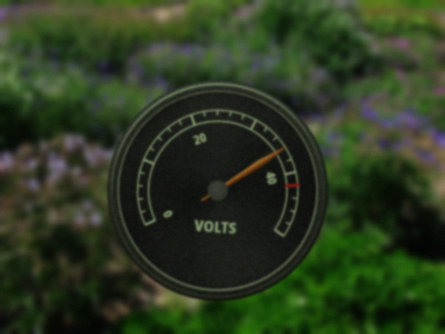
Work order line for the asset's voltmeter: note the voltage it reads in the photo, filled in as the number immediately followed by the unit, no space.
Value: 36V
